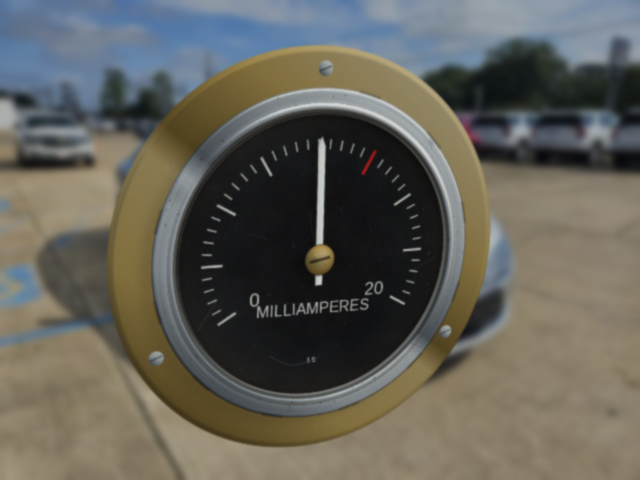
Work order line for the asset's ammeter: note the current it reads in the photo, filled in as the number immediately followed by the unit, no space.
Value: 10mA
